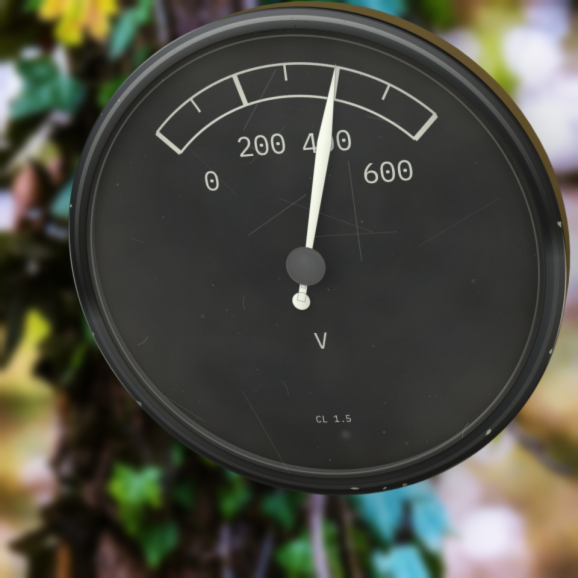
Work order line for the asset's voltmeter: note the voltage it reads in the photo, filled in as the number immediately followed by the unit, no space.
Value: 400V
